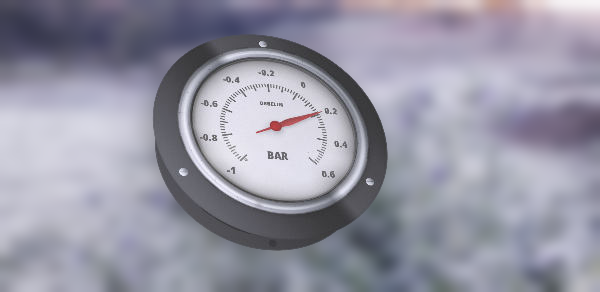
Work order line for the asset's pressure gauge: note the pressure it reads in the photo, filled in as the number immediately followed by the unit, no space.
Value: 0.2bar
